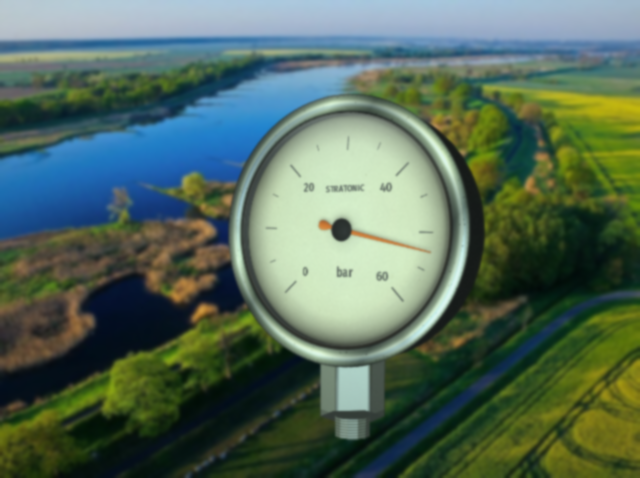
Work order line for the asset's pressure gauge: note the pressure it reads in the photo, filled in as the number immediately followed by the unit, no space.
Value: 52.5bar
